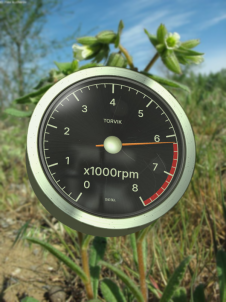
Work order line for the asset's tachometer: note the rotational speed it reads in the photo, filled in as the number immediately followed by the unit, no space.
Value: 6200rpm
